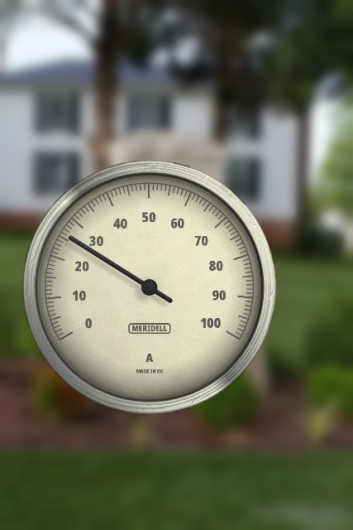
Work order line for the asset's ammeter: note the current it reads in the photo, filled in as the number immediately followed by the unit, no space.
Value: 26A
